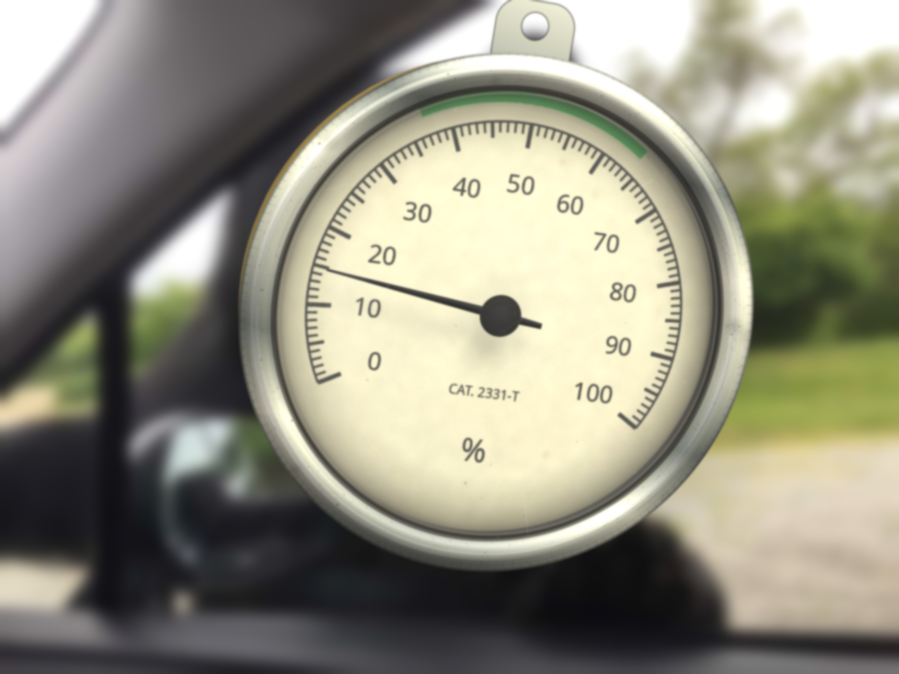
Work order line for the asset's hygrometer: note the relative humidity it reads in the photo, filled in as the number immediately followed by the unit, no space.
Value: 15%
